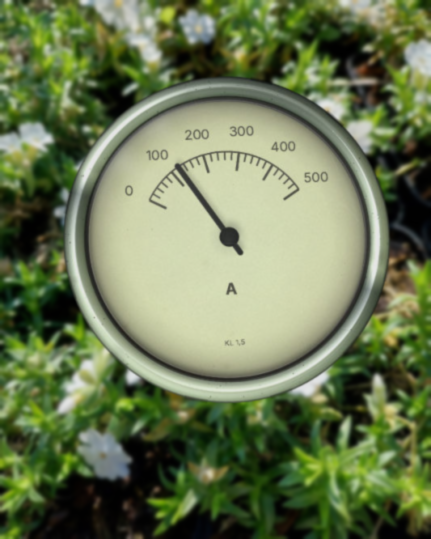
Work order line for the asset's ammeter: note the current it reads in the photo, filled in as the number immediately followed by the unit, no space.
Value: 120A
